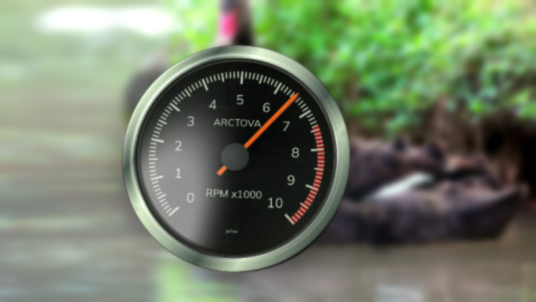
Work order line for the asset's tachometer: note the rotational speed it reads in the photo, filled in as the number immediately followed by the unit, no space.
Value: 6500rpm
